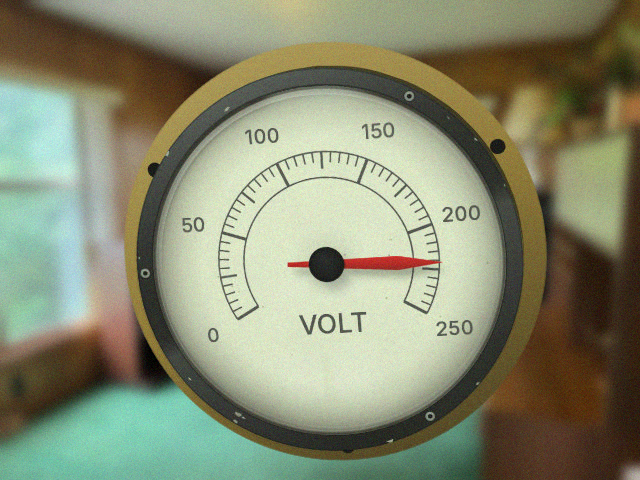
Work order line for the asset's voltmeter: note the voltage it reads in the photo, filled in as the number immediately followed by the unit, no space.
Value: 220V
